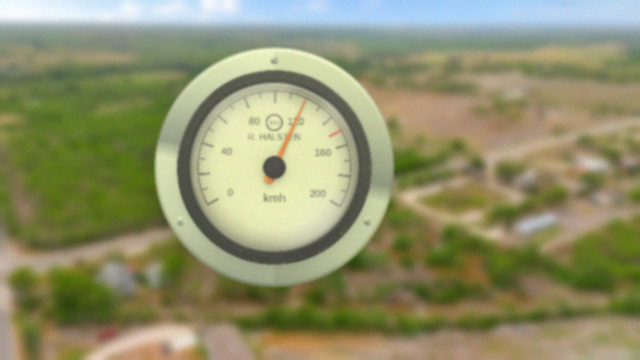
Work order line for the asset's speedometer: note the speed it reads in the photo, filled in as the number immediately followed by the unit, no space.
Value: 120km/h
